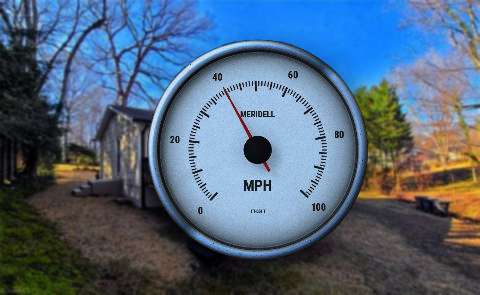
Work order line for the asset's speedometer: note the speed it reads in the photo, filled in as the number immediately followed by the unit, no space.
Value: 40mph
